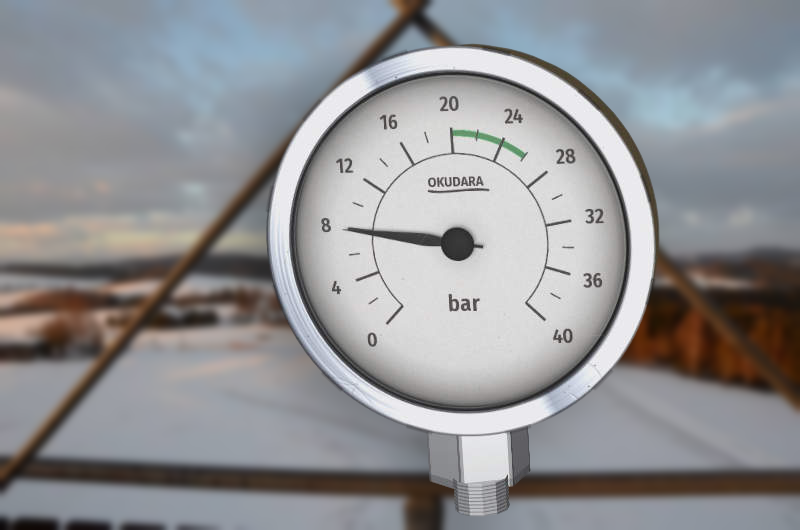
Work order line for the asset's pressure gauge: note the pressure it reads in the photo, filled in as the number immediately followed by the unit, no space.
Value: 8bar
